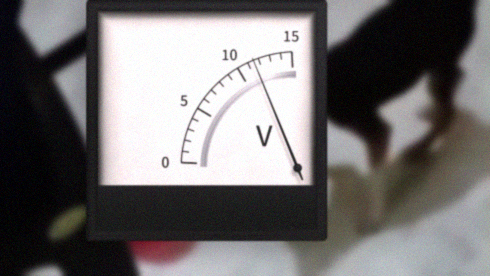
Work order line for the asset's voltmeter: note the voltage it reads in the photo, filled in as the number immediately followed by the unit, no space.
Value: 11.5V
